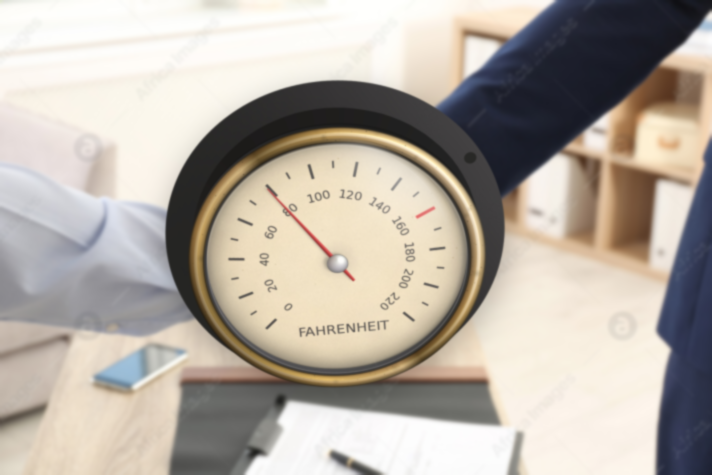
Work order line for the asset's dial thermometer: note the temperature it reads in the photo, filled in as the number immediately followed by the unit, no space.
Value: 80°F
